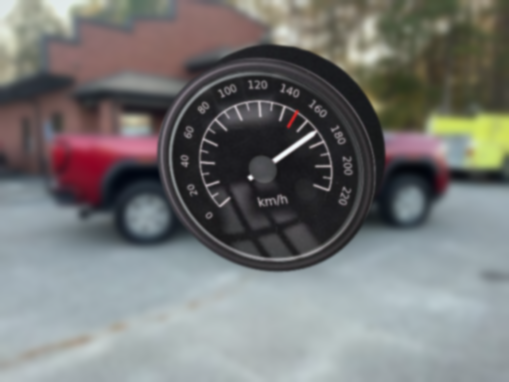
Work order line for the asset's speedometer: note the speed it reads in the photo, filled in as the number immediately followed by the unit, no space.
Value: 170km/h
